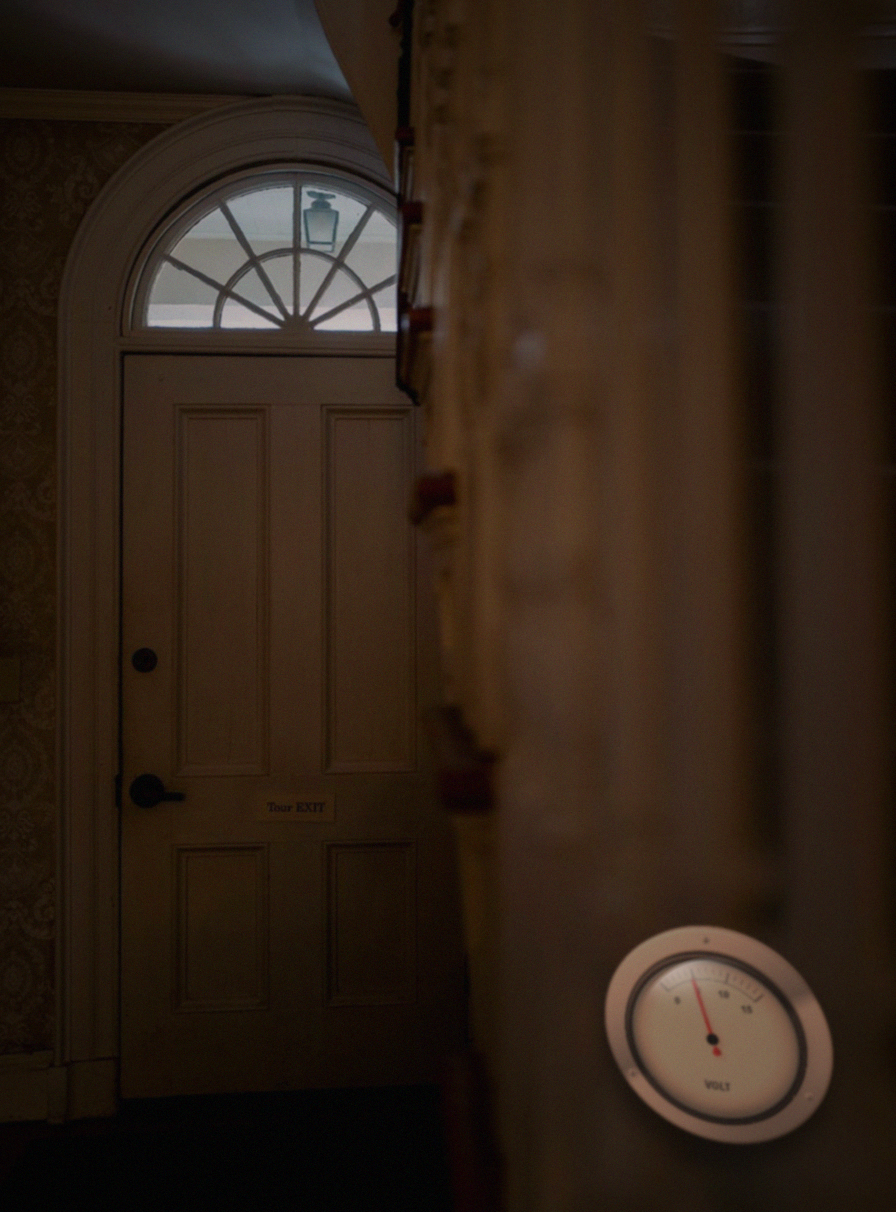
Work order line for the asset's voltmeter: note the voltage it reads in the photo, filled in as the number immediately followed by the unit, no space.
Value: 5V
